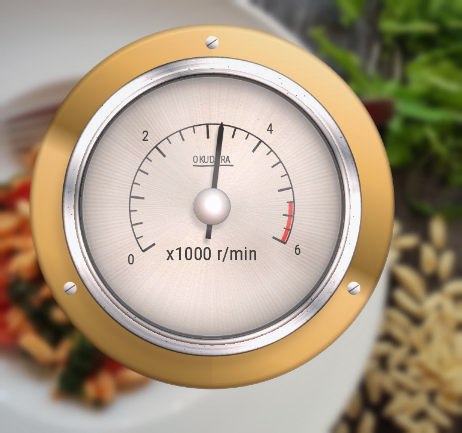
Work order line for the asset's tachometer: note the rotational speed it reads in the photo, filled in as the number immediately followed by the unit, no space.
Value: 3250rpm
